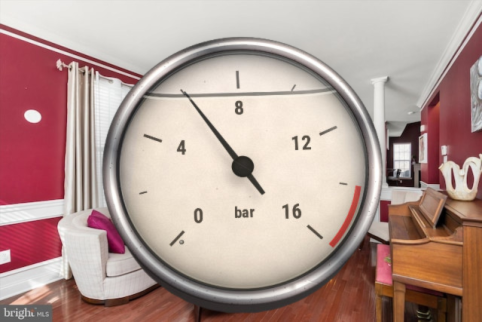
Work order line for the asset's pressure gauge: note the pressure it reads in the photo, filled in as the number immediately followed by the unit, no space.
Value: 6bar
